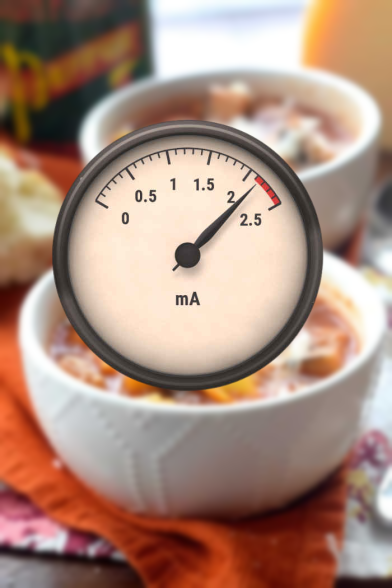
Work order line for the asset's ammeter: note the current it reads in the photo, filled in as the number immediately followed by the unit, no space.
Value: 2.15mA
